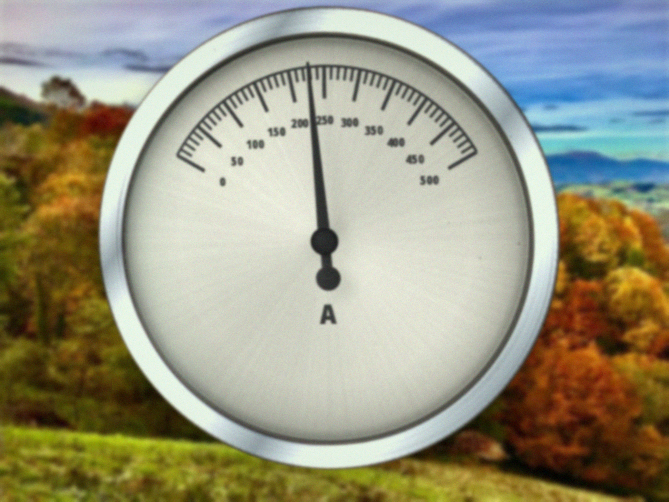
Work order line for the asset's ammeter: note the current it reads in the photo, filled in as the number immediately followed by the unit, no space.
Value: 230A
